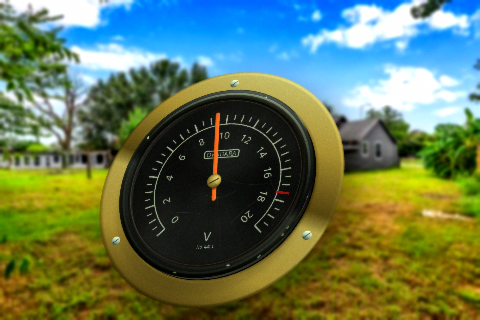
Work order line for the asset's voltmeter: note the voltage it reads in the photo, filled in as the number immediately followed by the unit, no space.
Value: 9.5V
